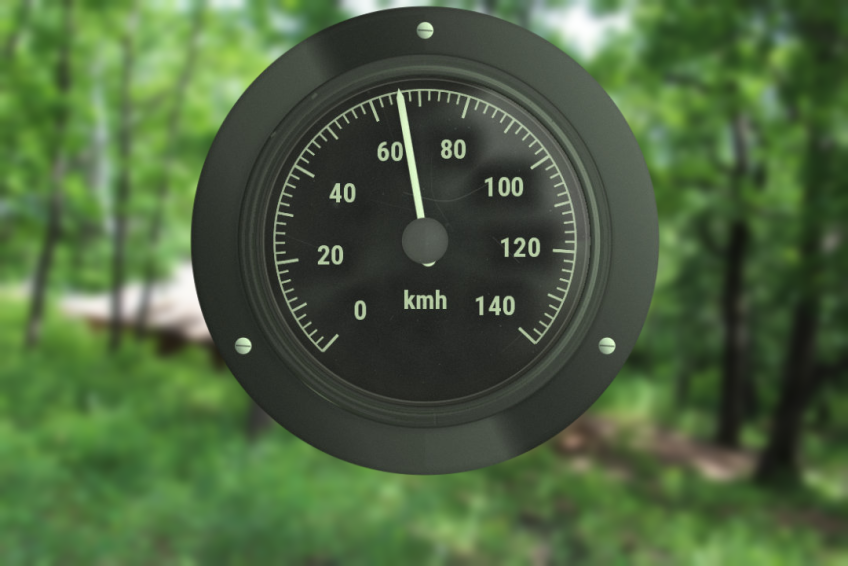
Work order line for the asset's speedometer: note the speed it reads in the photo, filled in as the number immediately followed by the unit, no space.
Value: 66km/h
